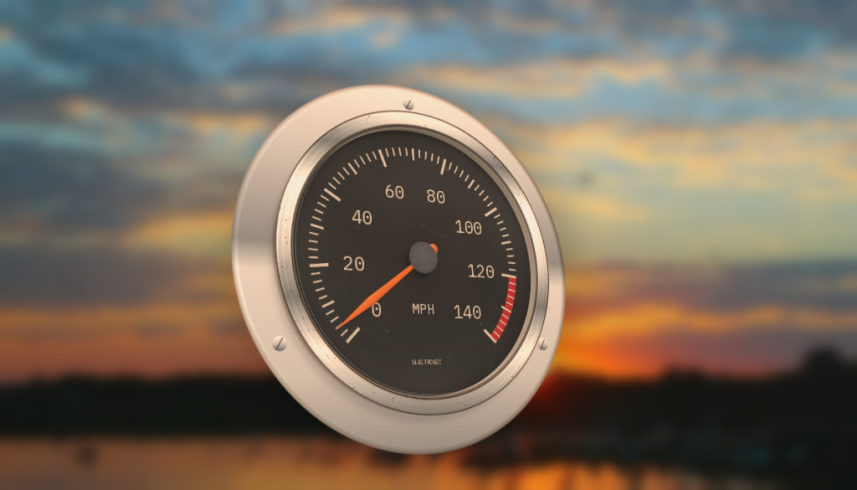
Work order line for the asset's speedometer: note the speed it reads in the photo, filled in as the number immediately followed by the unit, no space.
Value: 4mph
